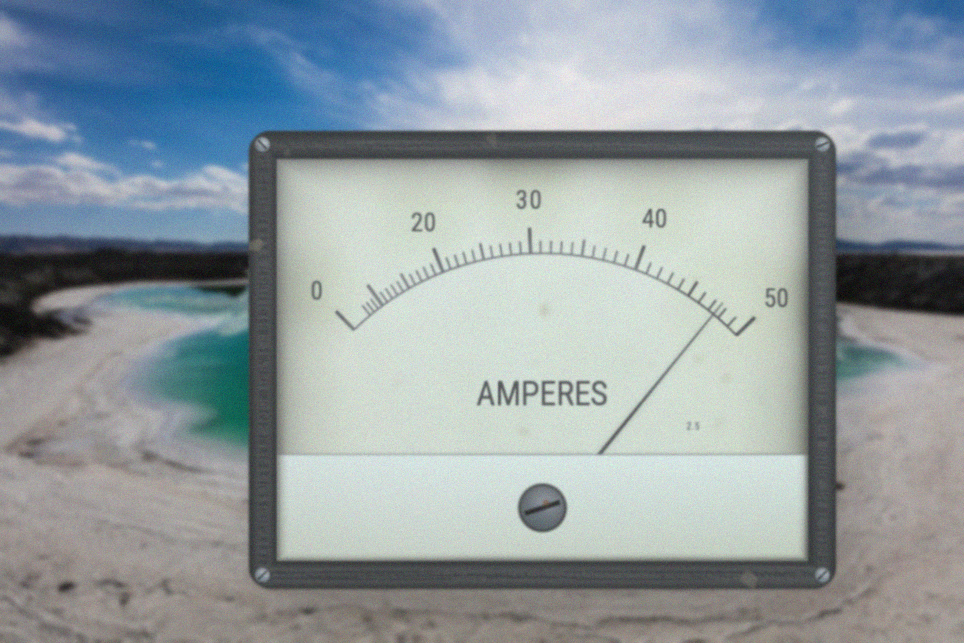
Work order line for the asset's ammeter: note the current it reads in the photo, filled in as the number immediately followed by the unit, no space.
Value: 47.5A
